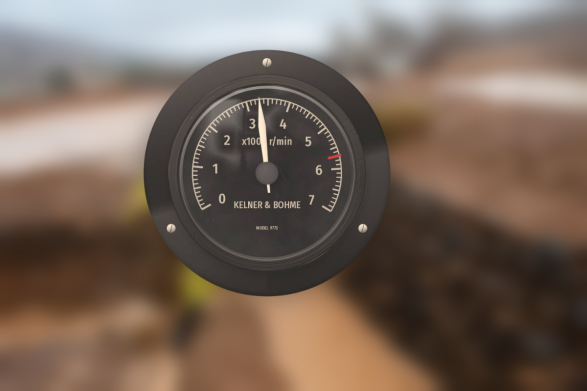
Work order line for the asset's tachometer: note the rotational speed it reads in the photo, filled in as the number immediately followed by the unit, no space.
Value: 3300rpm
